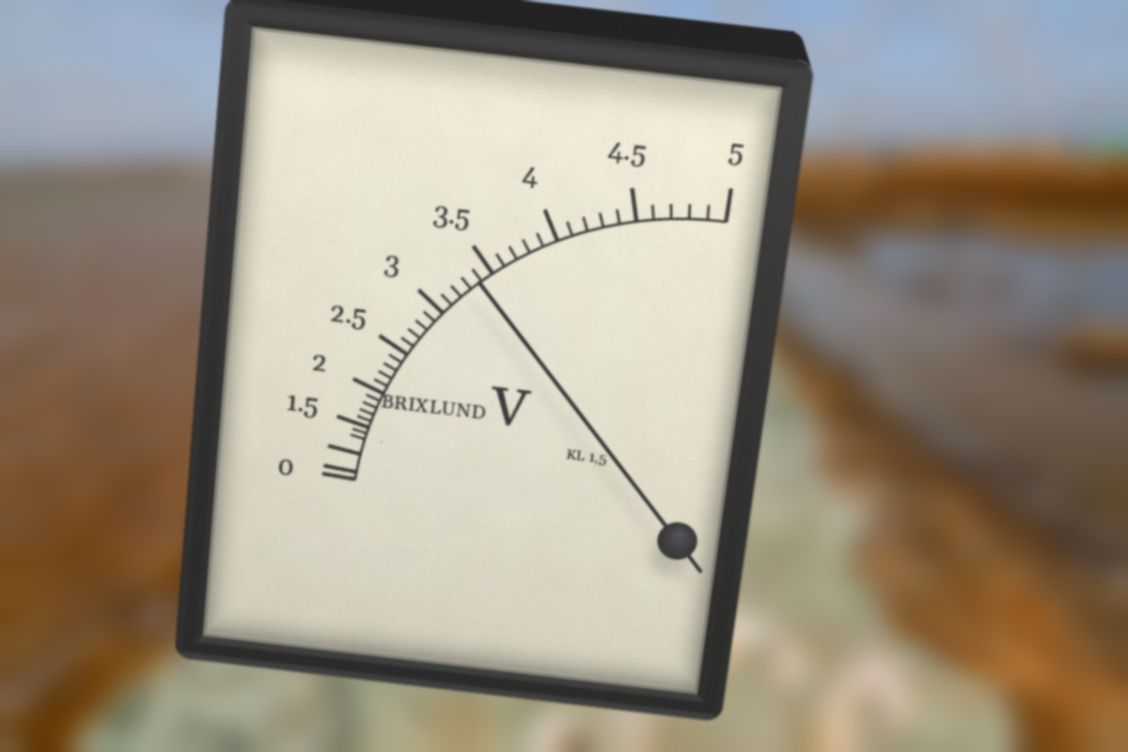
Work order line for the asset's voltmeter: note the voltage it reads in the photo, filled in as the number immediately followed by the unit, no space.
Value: 3.4V
